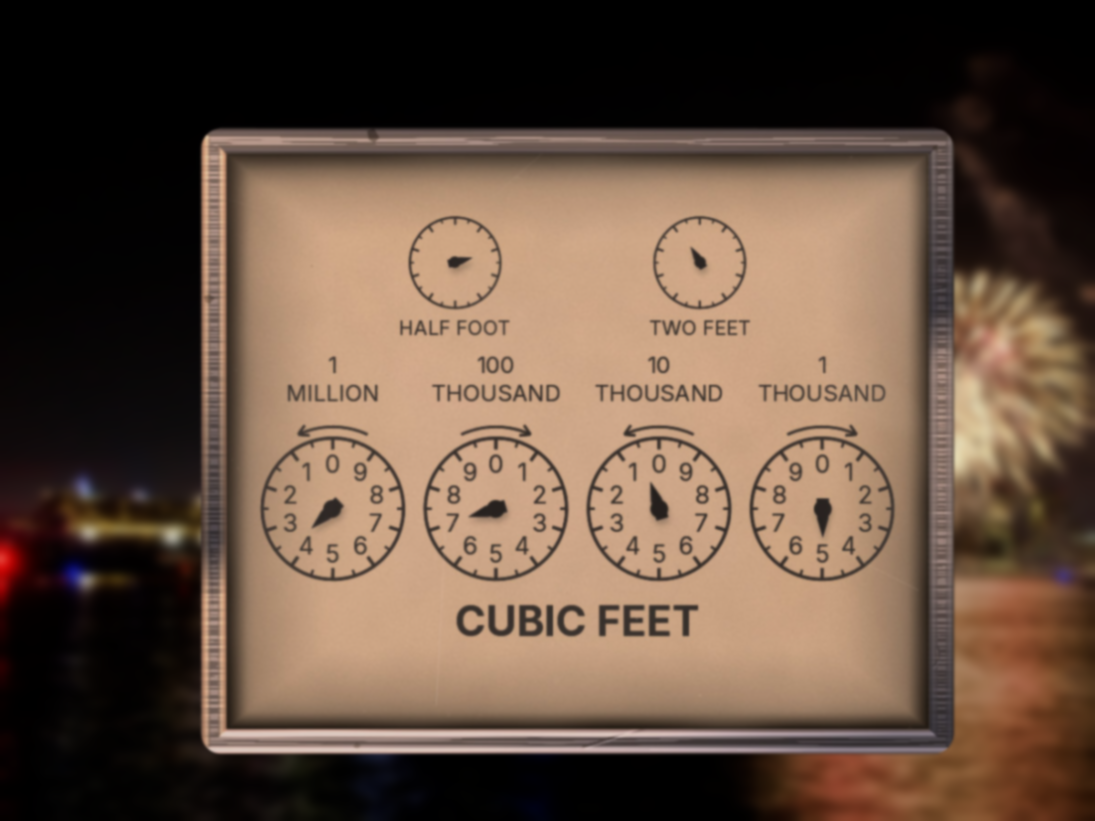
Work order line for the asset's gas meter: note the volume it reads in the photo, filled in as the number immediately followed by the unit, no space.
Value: 370500ft³
